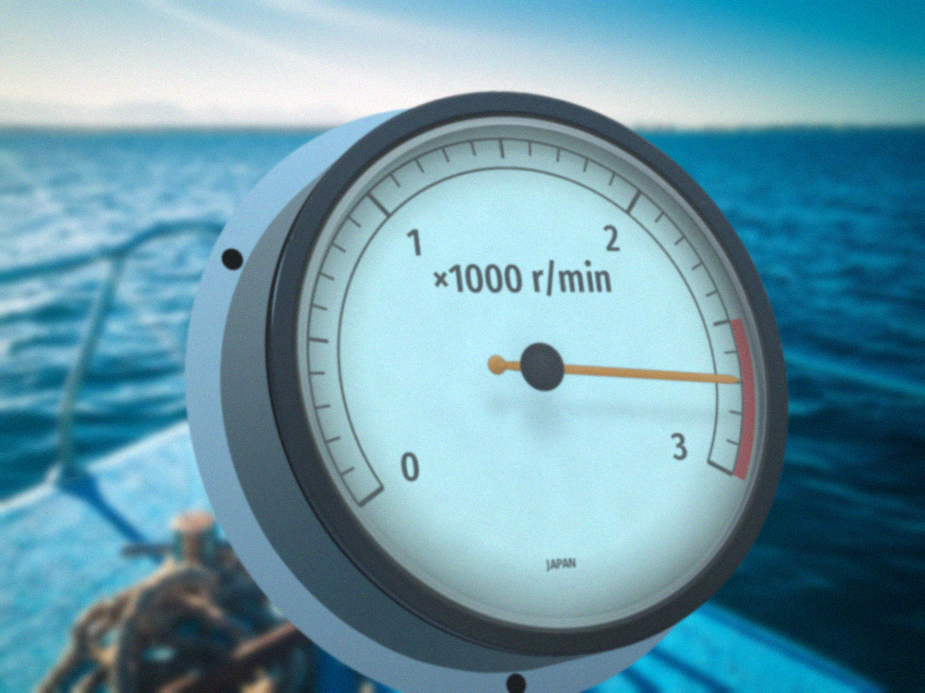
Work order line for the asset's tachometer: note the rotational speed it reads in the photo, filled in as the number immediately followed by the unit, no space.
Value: 2700rpm
